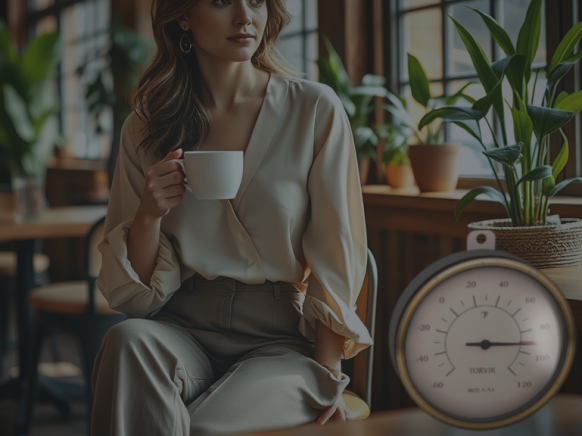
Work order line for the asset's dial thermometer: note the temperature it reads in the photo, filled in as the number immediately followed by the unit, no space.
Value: 90°F
